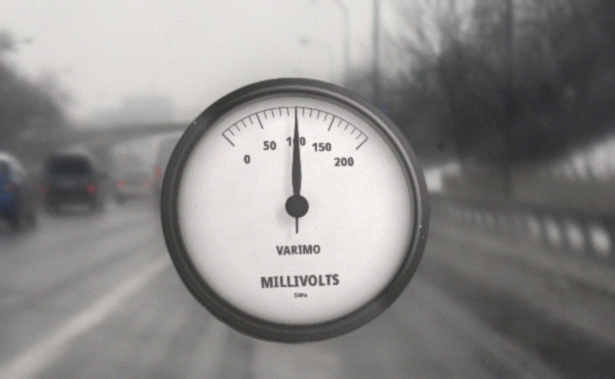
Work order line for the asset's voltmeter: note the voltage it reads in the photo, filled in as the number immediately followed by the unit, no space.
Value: 100mV
